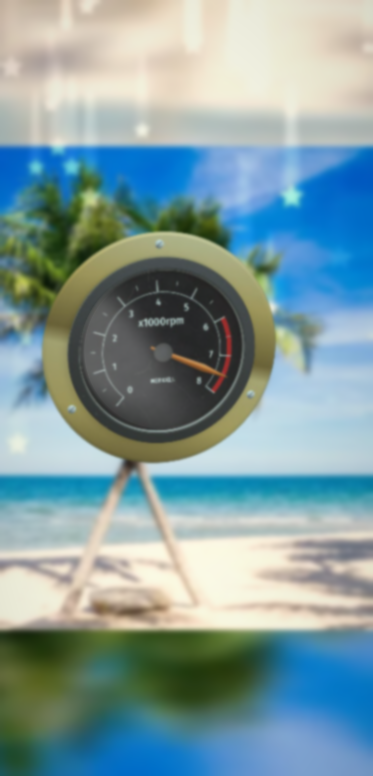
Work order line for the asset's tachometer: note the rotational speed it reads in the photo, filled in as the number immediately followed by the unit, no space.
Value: 7500rpm
